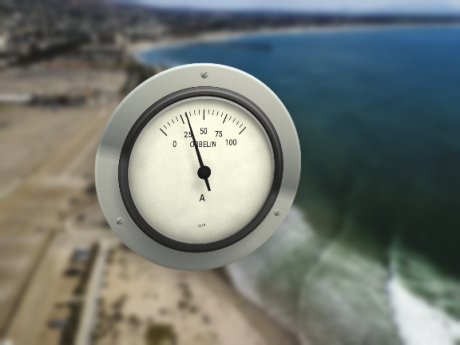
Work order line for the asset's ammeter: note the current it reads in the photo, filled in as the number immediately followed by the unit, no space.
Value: 30A
